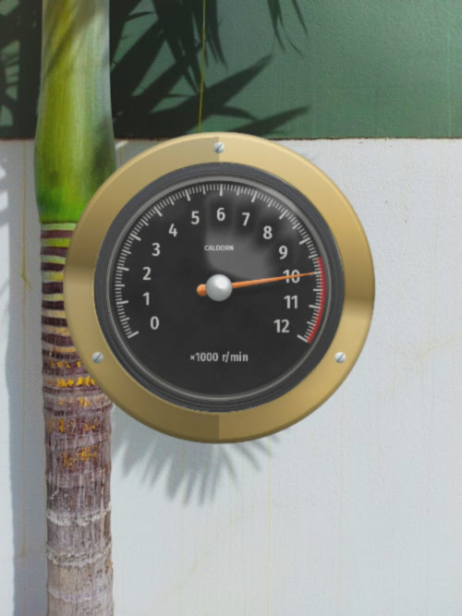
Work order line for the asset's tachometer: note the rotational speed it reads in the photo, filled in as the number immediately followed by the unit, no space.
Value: 10000rpm
